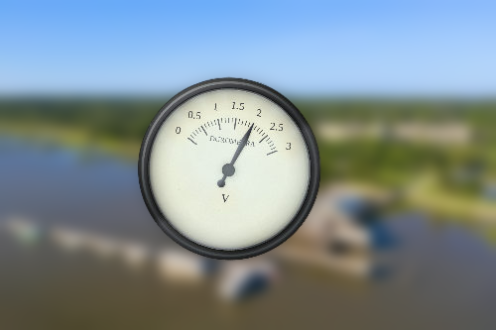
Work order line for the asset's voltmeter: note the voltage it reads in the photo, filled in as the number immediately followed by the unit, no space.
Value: 2V
